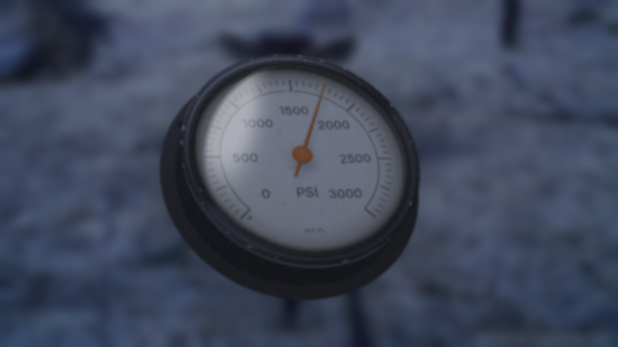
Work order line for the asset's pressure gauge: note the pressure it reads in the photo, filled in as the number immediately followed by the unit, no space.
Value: 1750psi
